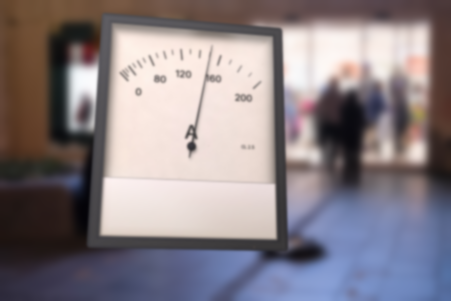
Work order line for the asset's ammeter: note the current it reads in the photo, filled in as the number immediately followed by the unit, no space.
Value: 150A
